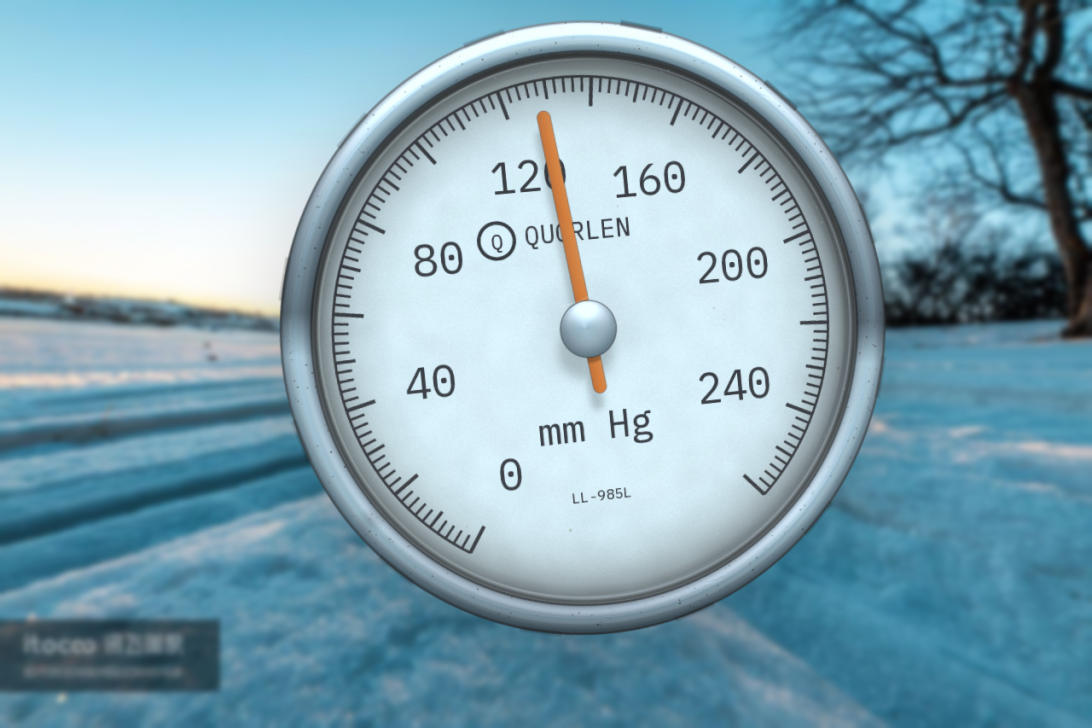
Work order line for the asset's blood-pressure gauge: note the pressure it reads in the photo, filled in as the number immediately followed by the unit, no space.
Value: 128mmHg
